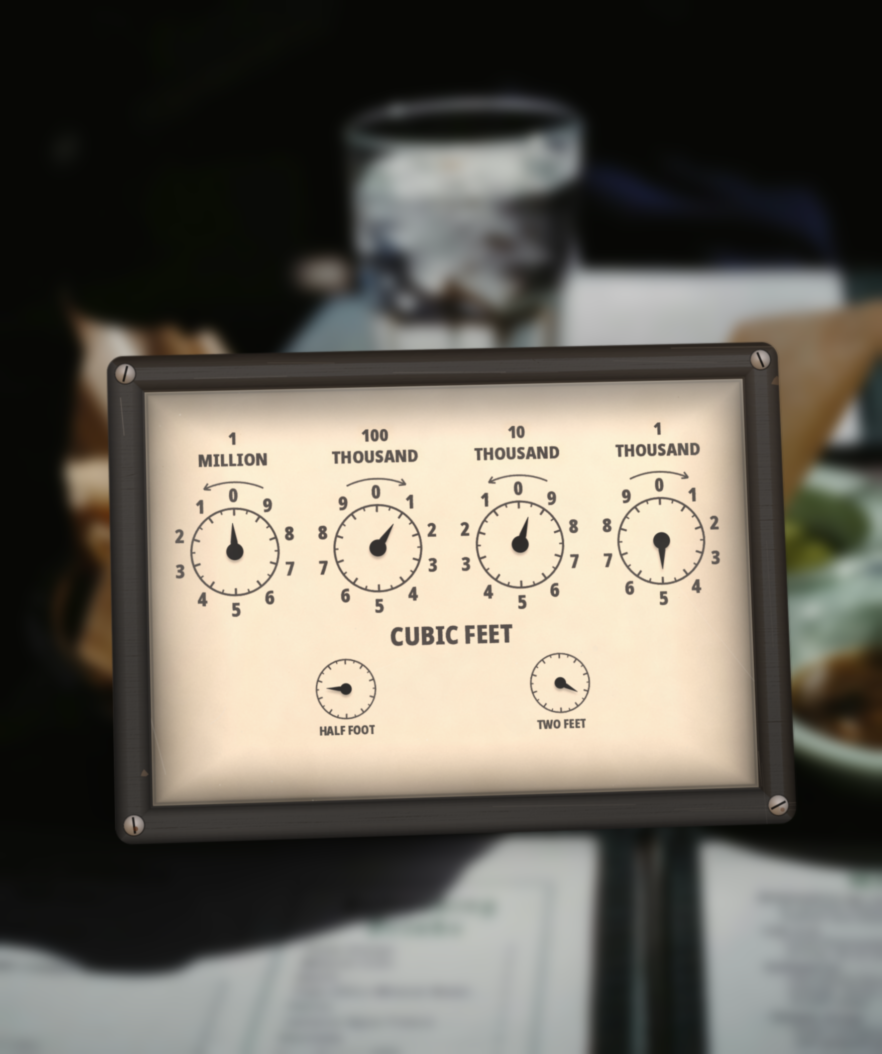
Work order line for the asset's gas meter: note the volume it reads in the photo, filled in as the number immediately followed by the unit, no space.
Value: 9500ft³
